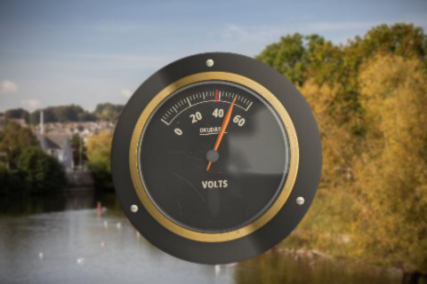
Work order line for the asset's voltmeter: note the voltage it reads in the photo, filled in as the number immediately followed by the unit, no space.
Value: 50V
